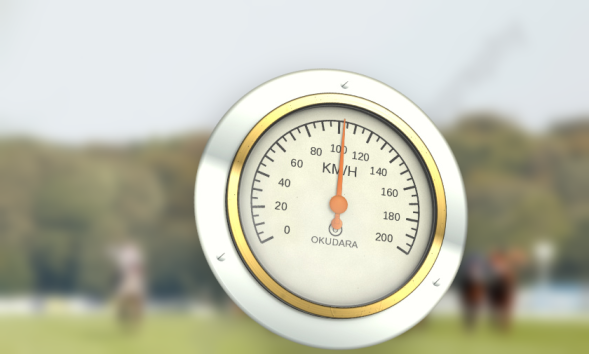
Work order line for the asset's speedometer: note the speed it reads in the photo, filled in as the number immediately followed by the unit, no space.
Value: 102.5km/h
